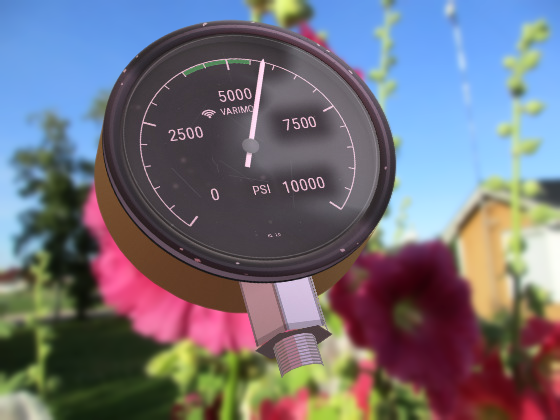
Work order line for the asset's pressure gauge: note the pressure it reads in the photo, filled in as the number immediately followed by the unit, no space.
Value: 5750psi
